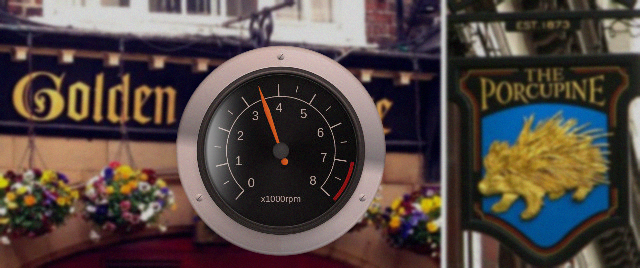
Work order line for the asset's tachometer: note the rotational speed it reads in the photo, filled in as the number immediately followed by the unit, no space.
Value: 3500rpm
